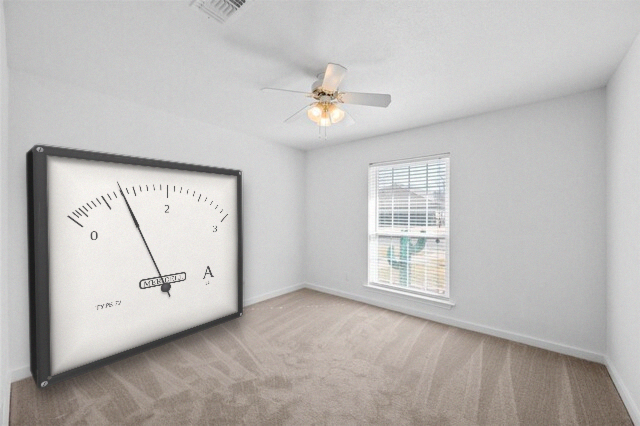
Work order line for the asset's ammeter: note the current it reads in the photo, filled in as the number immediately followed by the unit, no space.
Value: 1.3A
